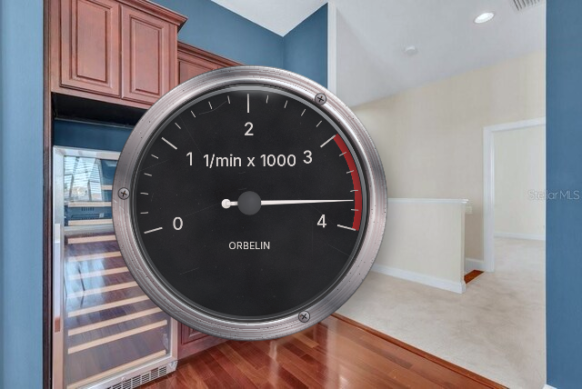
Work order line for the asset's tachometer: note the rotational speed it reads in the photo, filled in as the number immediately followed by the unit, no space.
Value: 3700rpm
